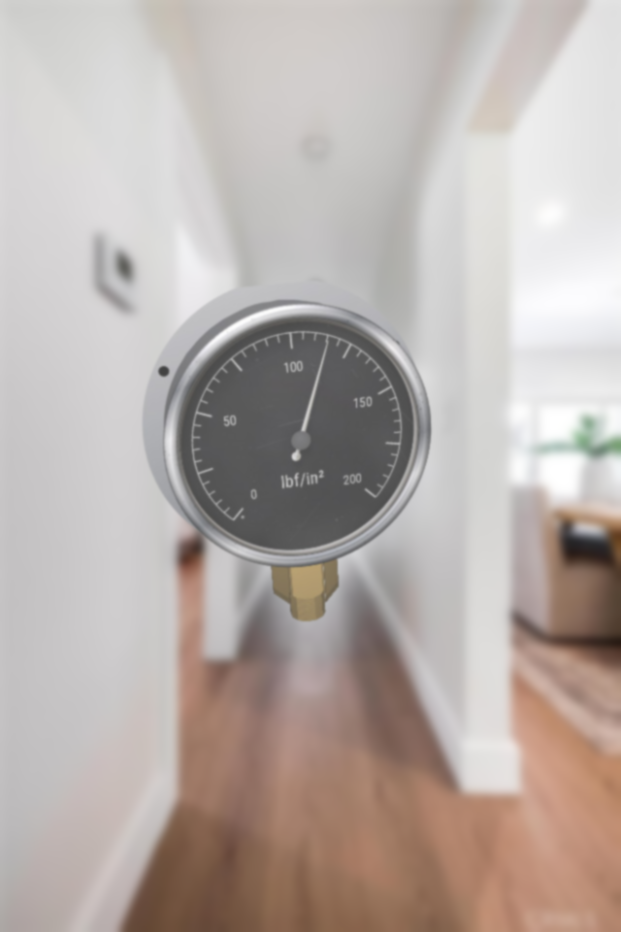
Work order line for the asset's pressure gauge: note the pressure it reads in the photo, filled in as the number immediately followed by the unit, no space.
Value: 115psi
